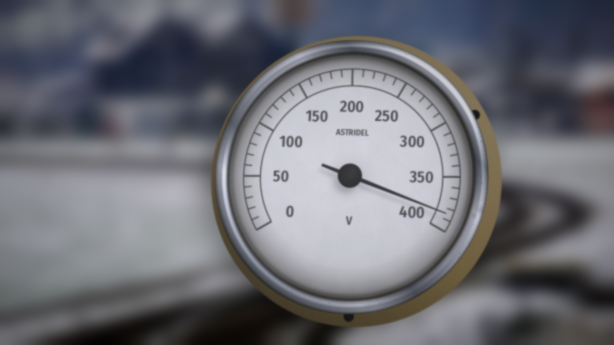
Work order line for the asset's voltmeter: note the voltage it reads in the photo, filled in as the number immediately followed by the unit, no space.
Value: 385V
